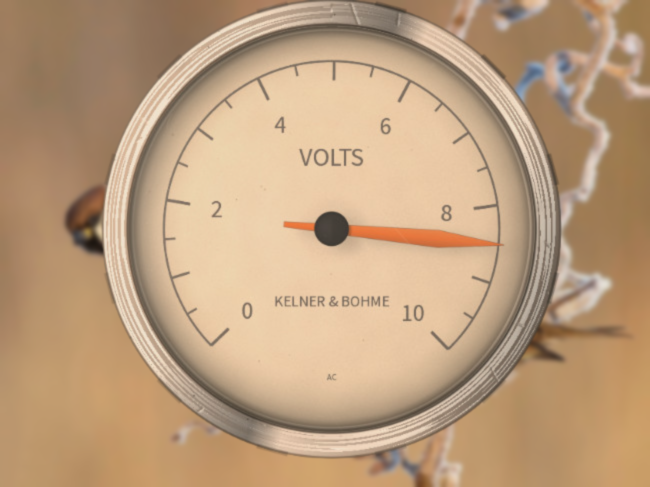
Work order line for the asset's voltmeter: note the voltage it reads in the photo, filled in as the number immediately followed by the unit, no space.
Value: 8.5V
